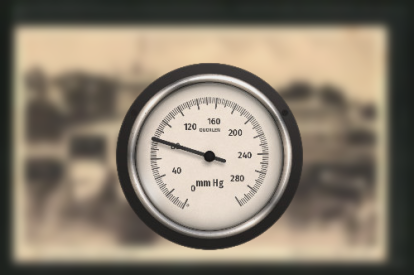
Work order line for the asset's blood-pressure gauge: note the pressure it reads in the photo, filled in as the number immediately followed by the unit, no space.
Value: 80mmHg
